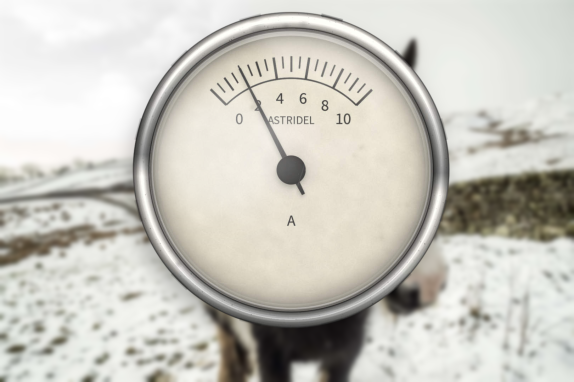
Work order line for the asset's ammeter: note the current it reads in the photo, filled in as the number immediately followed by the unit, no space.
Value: 2A
